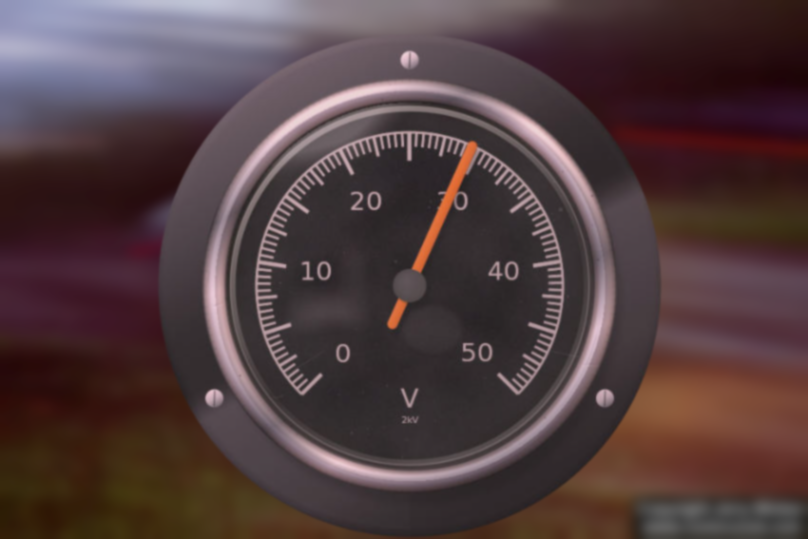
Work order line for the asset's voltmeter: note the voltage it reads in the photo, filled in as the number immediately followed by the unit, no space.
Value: 29.5V
